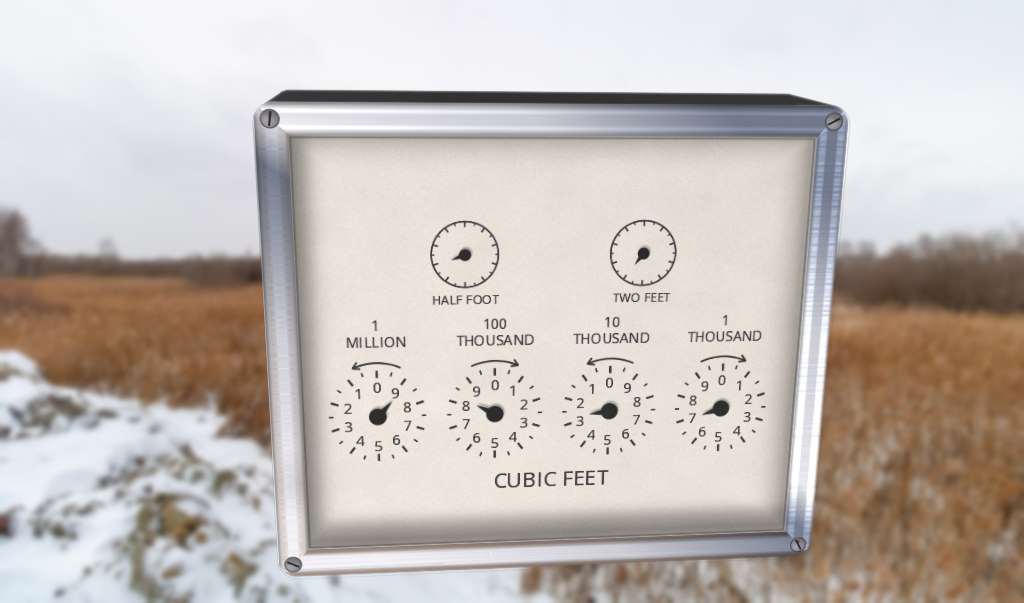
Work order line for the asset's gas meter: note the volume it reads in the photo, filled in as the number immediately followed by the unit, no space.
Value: 882700ft³
